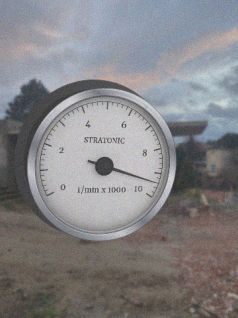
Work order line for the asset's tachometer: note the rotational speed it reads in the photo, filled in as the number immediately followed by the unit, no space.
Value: 9400rpm
